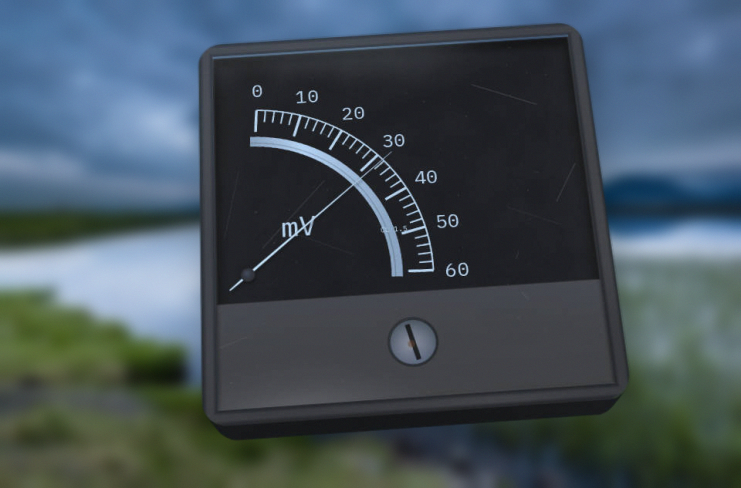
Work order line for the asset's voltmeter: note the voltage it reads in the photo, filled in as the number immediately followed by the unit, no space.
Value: 32mV
